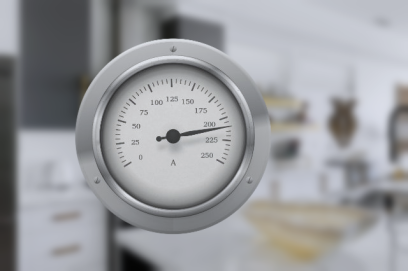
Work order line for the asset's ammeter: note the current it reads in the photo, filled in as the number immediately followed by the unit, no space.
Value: 210A
